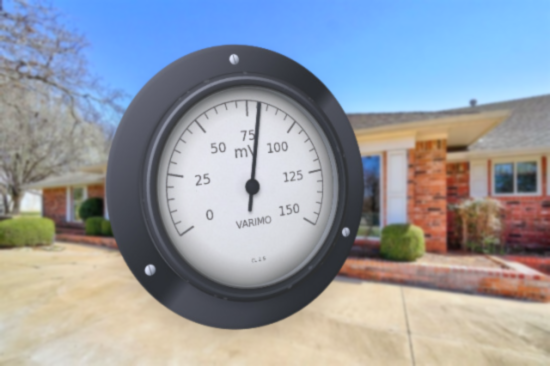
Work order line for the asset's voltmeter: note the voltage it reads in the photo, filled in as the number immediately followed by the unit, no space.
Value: 80mV
